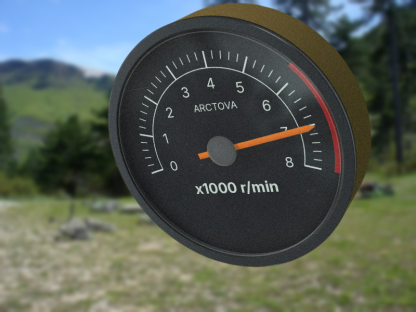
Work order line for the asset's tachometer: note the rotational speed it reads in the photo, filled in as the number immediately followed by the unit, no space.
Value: 7000rpm
